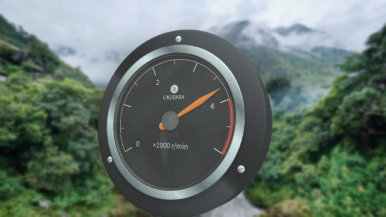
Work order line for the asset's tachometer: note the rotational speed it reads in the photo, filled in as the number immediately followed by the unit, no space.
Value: 3750rpm
